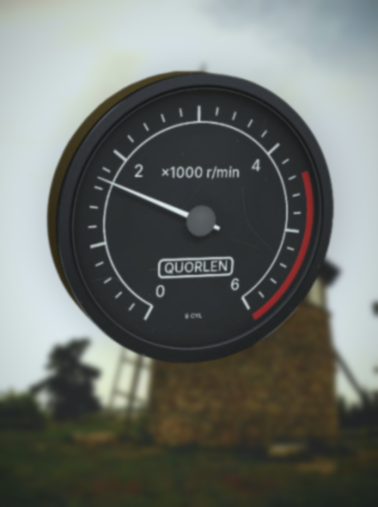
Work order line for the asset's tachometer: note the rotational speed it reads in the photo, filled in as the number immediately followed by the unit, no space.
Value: 1700rpm
